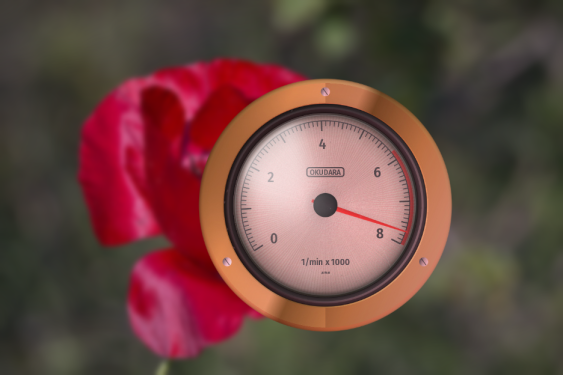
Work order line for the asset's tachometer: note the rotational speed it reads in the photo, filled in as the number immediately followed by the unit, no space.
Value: 7700rpm
